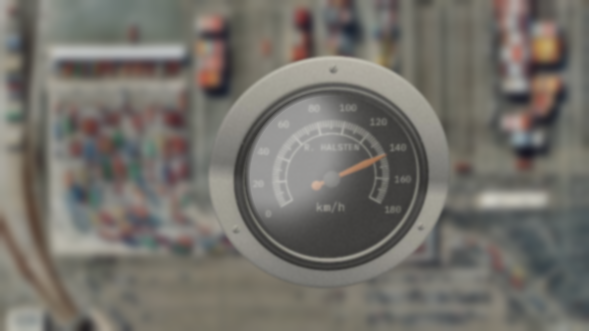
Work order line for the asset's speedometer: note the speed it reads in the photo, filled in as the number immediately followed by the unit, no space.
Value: 140km/h
